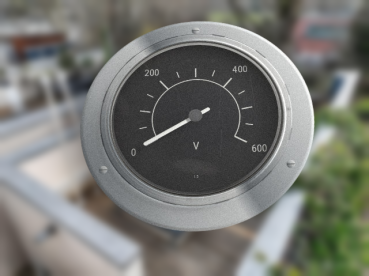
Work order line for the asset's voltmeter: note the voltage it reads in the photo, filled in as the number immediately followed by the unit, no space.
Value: 0V
